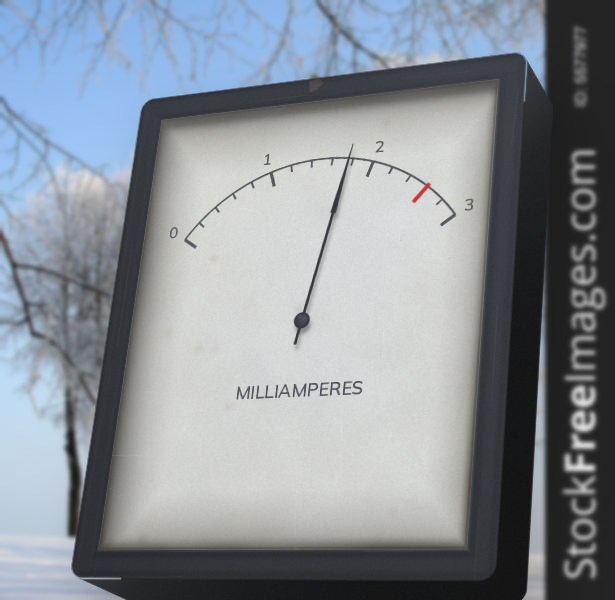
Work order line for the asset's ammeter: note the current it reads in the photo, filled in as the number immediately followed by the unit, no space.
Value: 1.8mA
